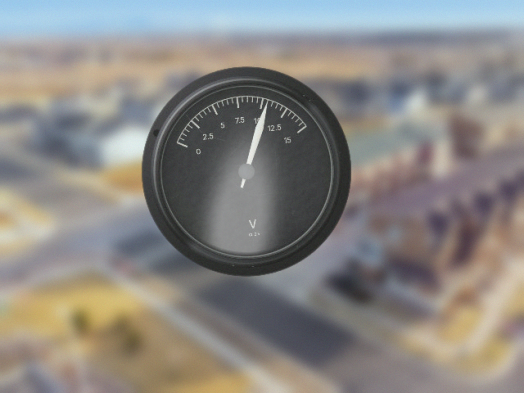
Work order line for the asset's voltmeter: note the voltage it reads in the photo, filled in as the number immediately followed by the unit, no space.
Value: 10.5V
